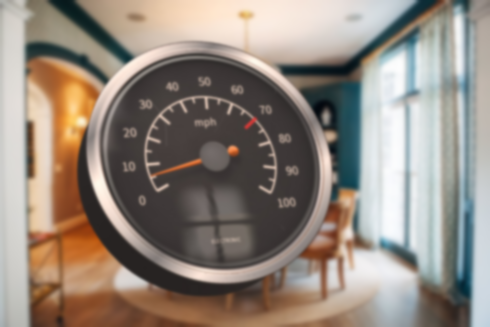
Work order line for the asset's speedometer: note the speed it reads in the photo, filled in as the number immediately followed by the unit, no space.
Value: 5mph
